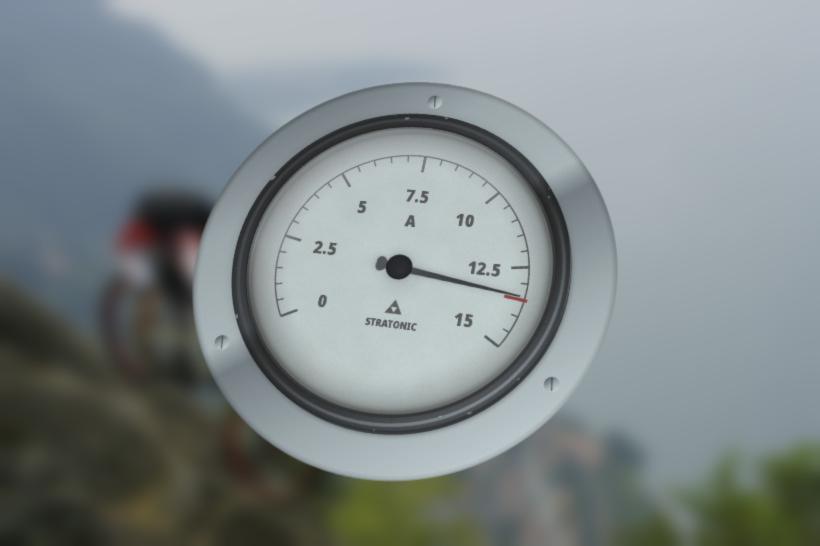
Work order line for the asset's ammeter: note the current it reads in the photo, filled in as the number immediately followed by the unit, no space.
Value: 13.5A
